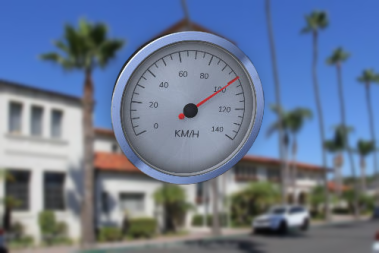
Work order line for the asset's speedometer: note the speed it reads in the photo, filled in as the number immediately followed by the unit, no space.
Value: 100km/h
